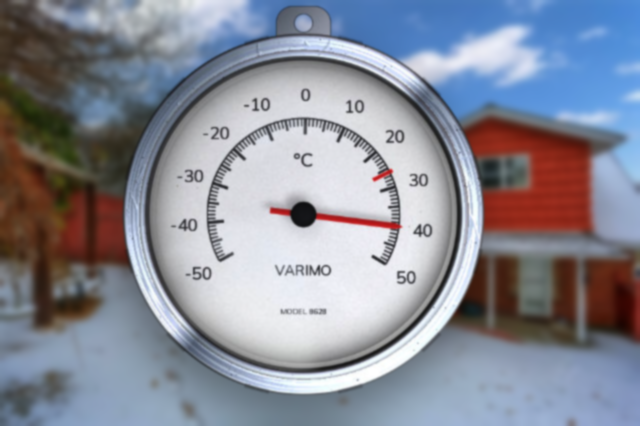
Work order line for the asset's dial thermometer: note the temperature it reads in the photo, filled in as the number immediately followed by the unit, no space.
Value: 40°C
